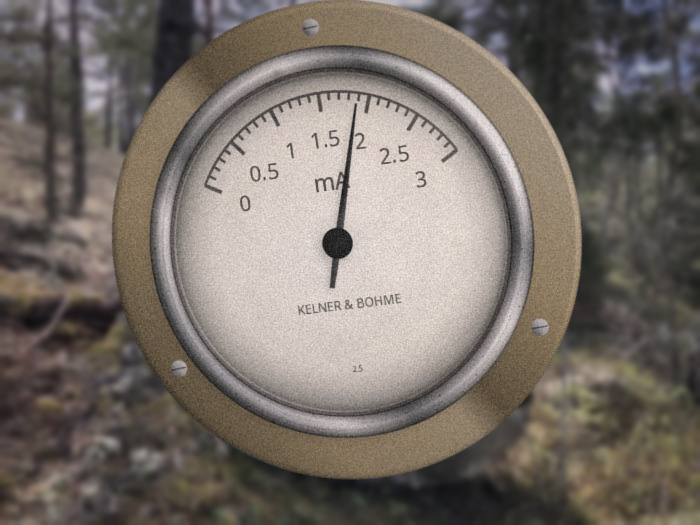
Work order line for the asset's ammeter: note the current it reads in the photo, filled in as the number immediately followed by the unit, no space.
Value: 1.9mA
